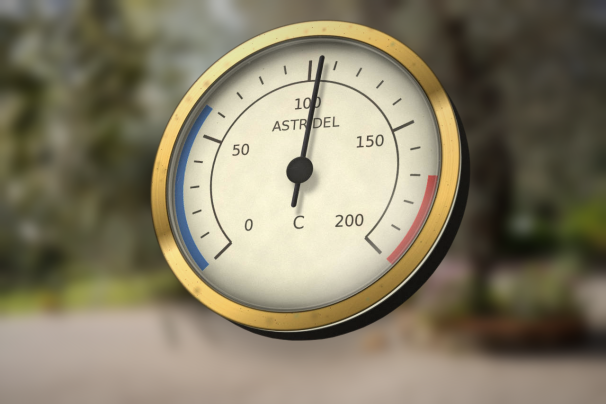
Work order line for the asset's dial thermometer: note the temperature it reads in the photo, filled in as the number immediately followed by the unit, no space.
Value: 105°C
